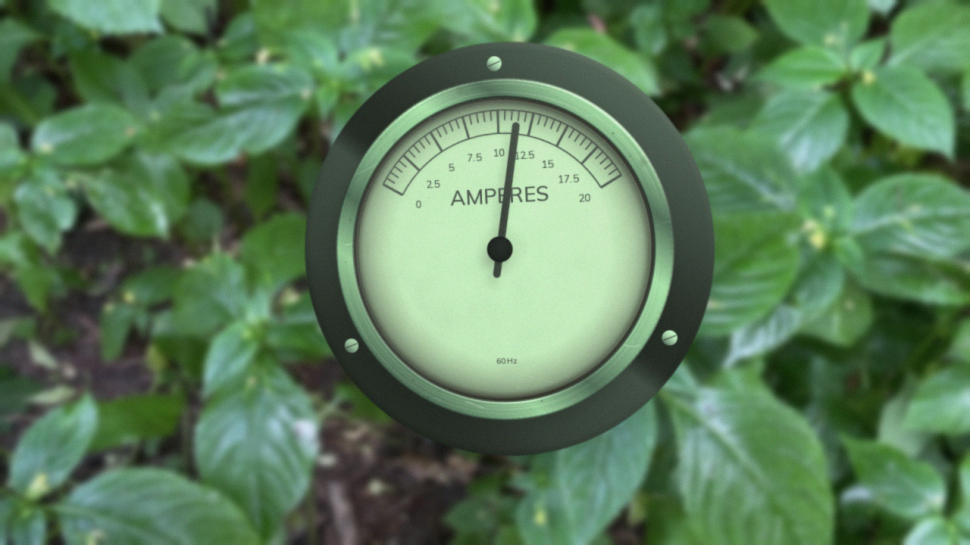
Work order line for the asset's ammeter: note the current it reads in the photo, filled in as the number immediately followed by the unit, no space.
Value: 11.5A
